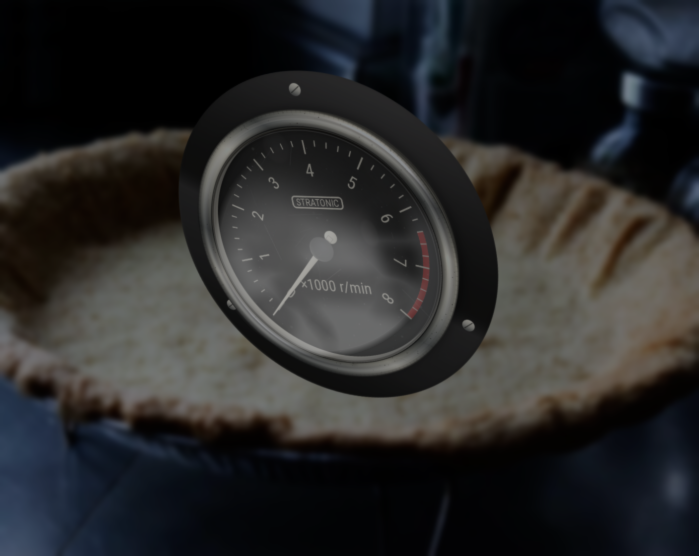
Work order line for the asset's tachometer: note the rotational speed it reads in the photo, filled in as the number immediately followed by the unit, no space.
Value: 0rpm
